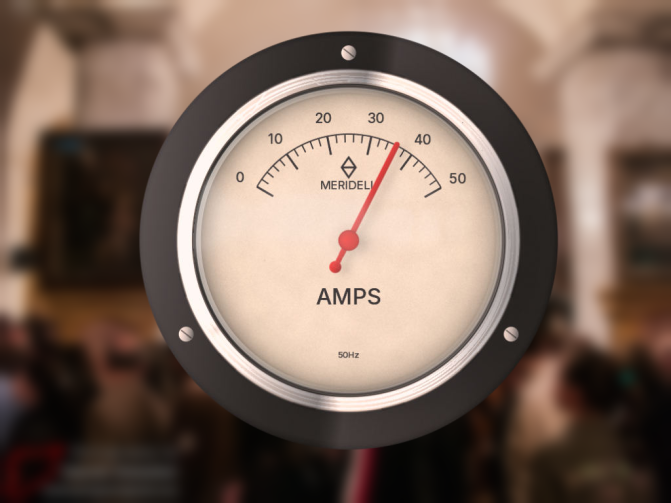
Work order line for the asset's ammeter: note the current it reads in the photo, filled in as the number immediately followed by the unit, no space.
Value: 36A
